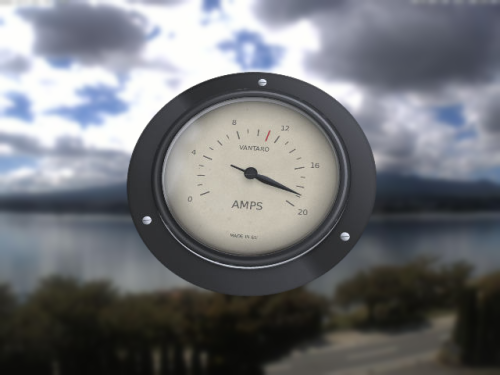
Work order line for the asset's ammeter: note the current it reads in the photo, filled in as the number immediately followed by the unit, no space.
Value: 19A
